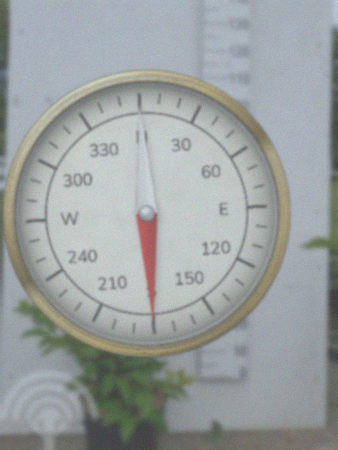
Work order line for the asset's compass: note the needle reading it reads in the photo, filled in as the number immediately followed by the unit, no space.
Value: 180°
